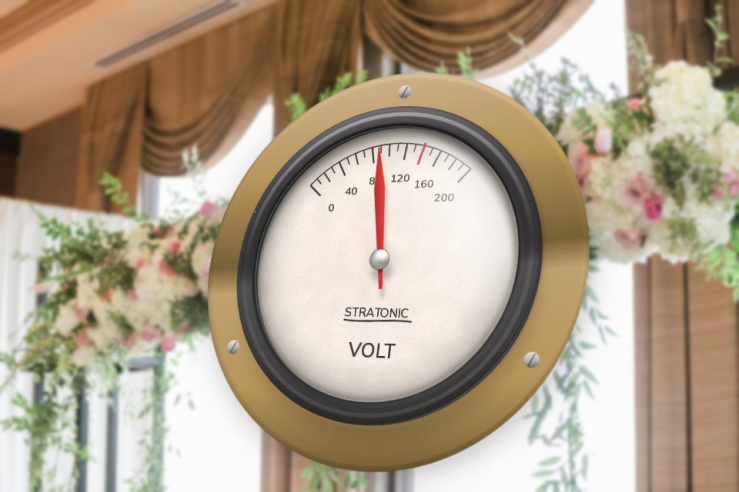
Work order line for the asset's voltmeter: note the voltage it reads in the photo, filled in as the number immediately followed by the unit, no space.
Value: 90V
